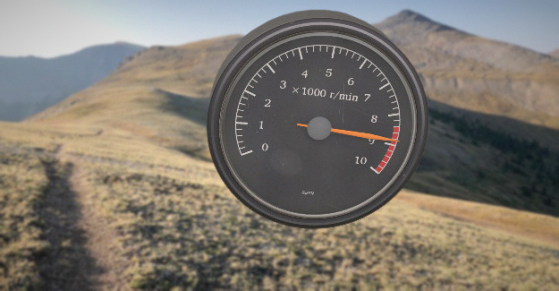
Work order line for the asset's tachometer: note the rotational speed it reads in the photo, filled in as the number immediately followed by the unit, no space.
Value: 8800rpm
